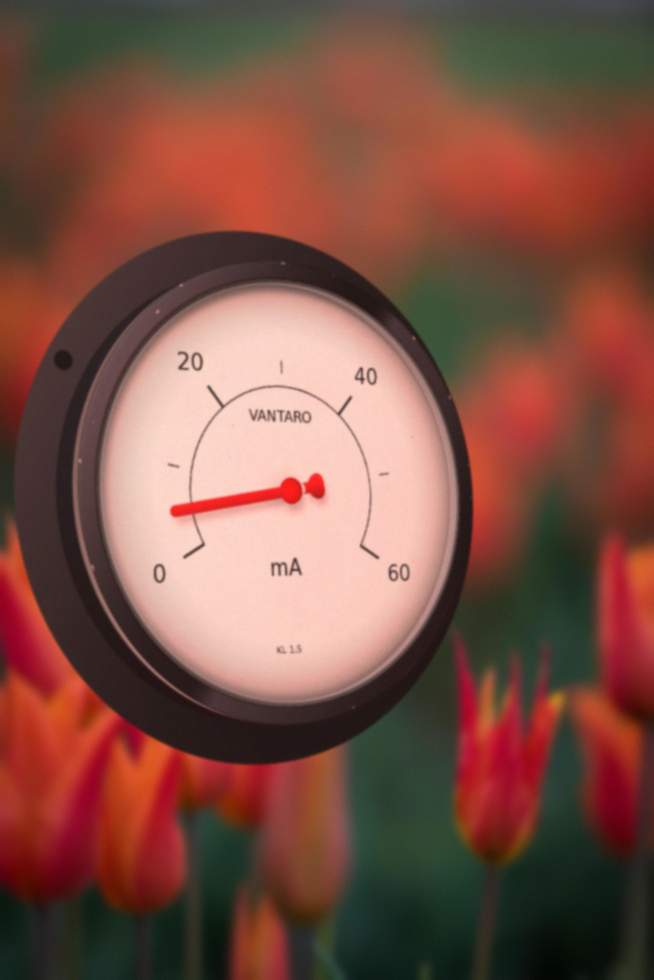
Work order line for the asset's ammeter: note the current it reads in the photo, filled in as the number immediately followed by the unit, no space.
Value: 5mA
